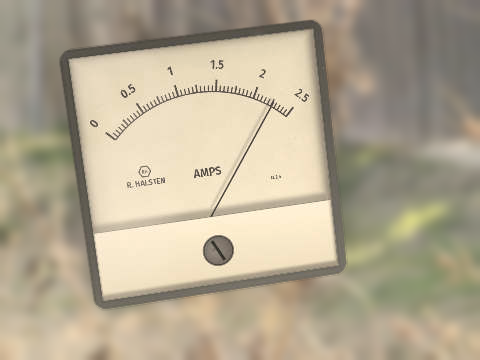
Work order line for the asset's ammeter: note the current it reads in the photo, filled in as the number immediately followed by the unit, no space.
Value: 2.25A
